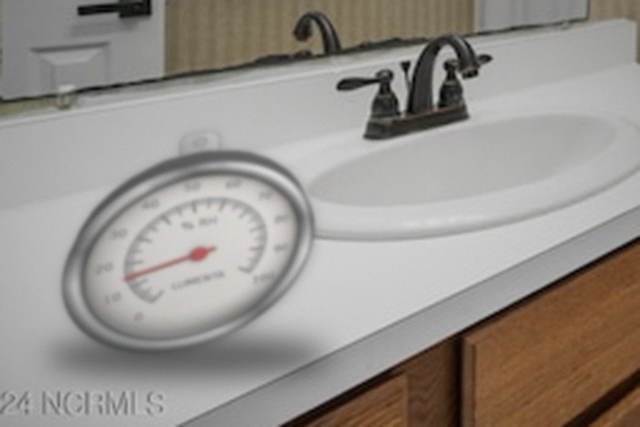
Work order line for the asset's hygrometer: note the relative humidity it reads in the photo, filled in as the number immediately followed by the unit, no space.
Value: 15%
